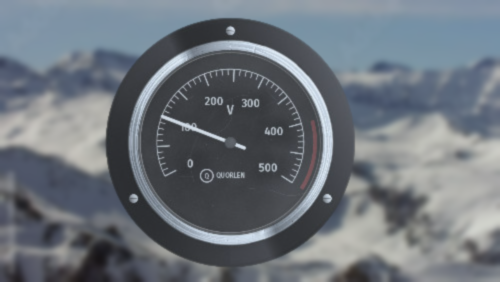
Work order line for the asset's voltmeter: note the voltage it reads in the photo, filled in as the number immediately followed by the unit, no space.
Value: 100V
